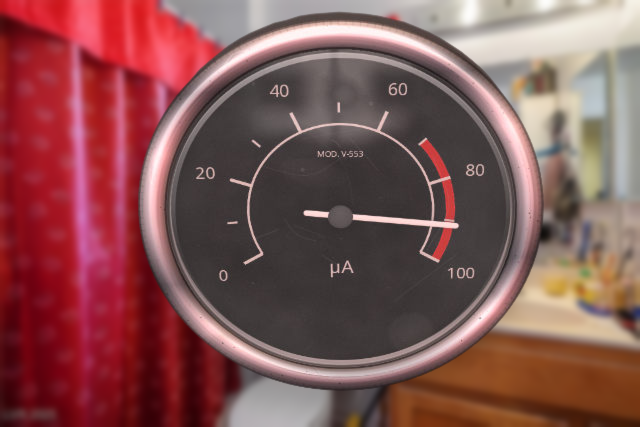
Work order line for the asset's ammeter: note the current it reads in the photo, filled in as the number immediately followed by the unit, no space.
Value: 90µA
